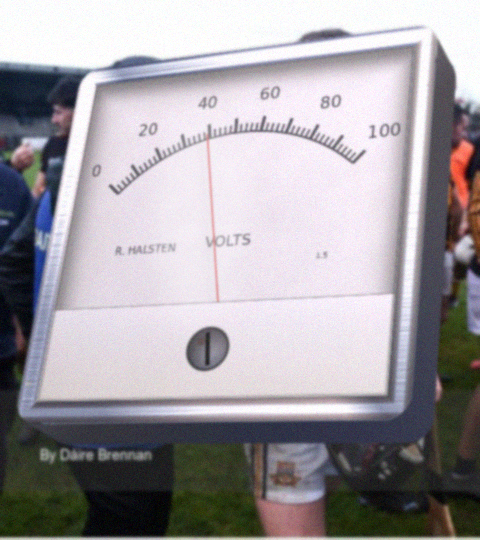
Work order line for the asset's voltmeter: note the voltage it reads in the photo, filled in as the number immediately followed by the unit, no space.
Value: 40V
